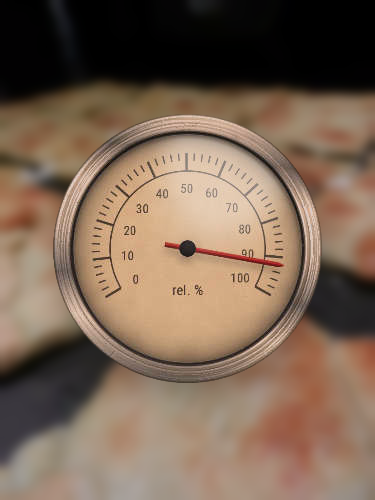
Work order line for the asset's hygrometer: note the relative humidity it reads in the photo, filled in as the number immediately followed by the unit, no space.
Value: 92%
